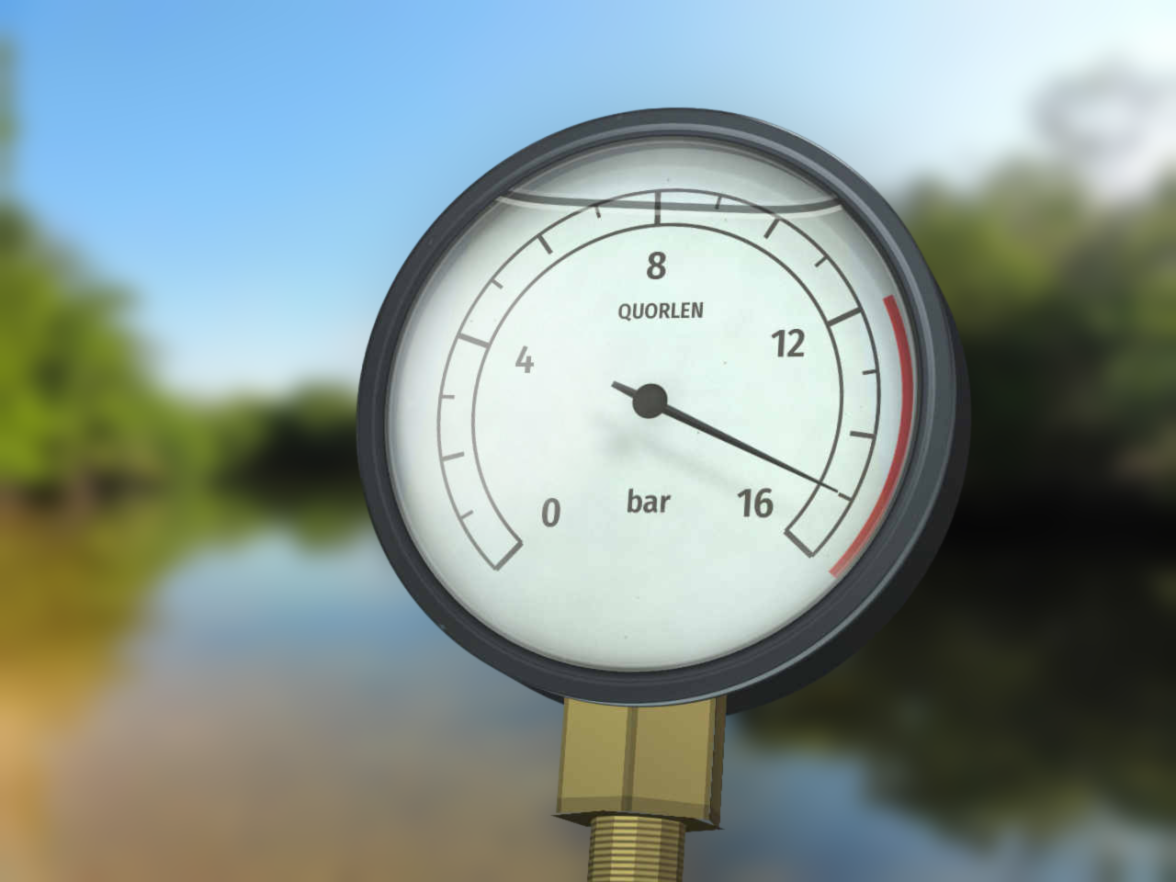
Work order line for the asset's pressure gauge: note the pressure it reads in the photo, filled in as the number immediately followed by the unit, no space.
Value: 15bar
